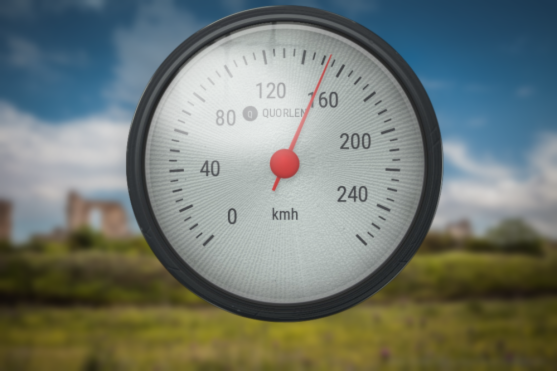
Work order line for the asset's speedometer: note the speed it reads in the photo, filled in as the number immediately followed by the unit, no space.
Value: 152.5km/h
